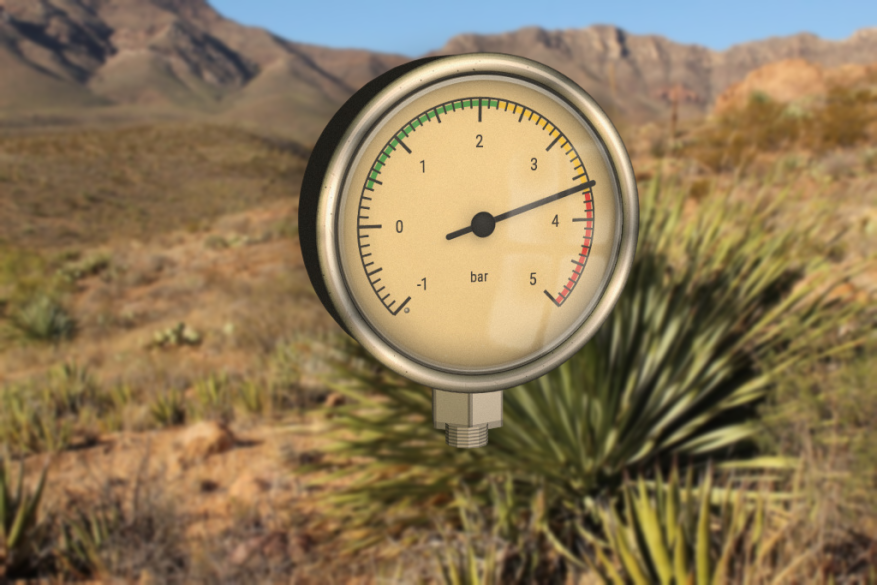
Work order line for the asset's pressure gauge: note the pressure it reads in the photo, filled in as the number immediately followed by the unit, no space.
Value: 3.6bar
